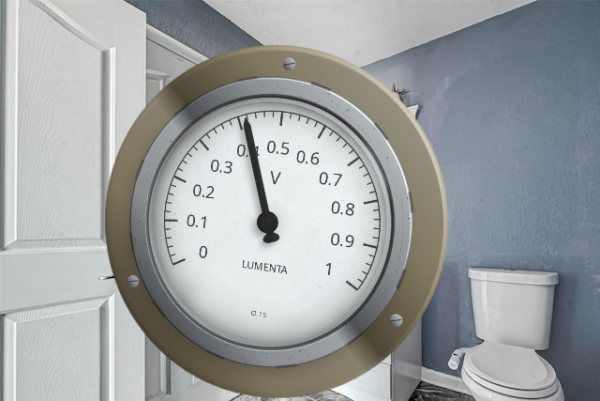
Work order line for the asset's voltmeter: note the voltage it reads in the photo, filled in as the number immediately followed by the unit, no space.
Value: 0.42V
